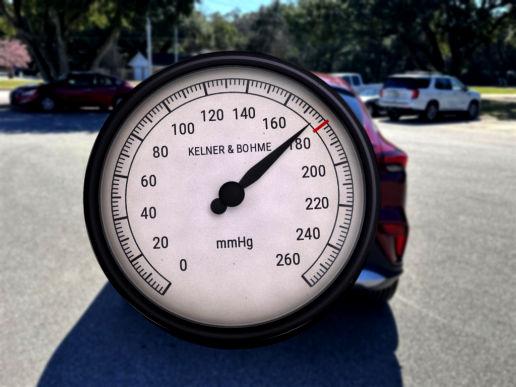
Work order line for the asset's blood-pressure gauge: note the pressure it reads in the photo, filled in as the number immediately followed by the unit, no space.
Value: 176mmHg
